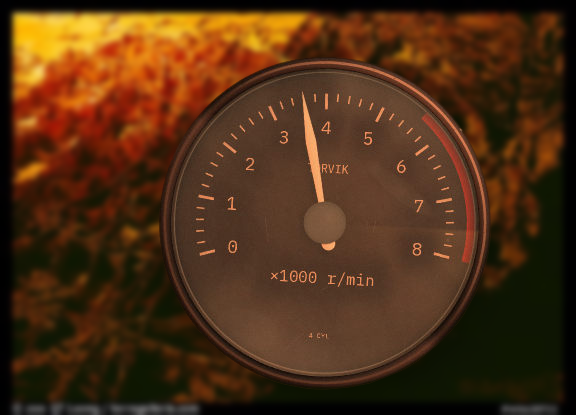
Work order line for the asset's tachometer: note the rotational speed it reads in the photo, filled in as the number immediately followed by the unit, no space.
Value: 3600rpm
